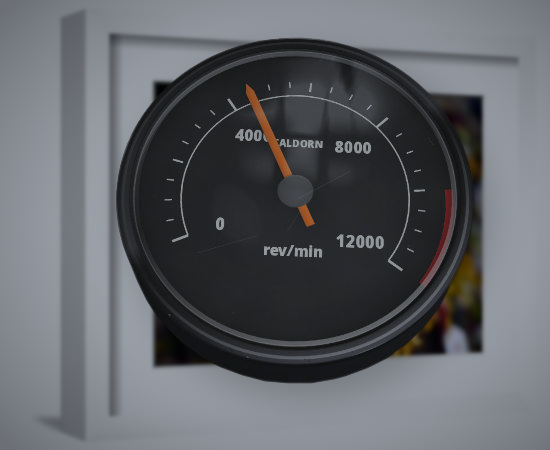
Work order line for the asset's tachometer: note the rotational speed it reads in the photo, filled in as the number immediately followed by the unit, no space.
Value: 4500rpm
